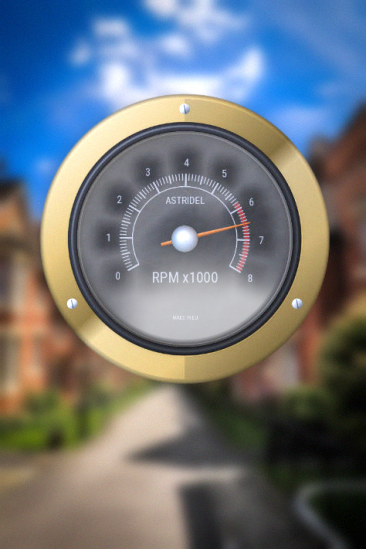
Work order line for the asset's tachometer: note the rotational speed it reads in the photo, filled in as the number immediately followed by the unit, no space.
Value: 6500rpm
